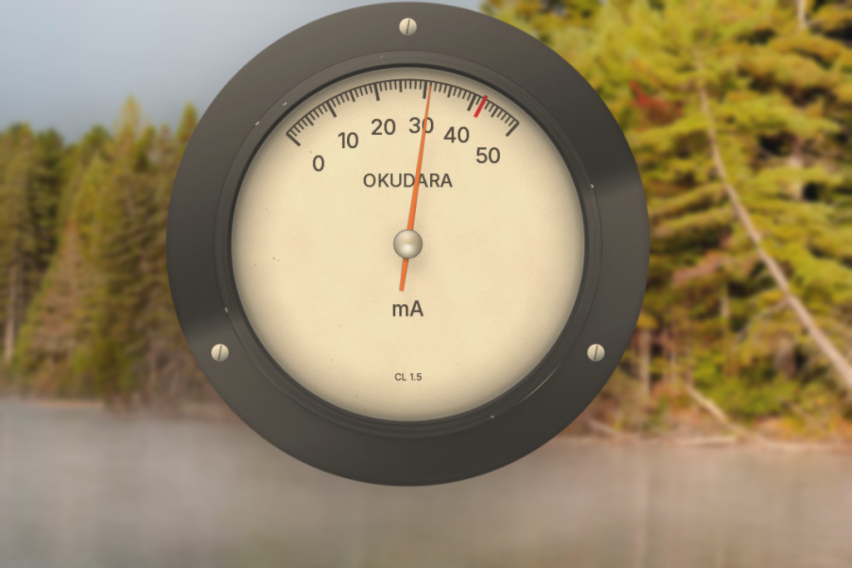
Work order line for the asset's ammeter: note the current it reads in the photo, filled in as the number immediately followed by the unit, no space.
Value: 31mA
